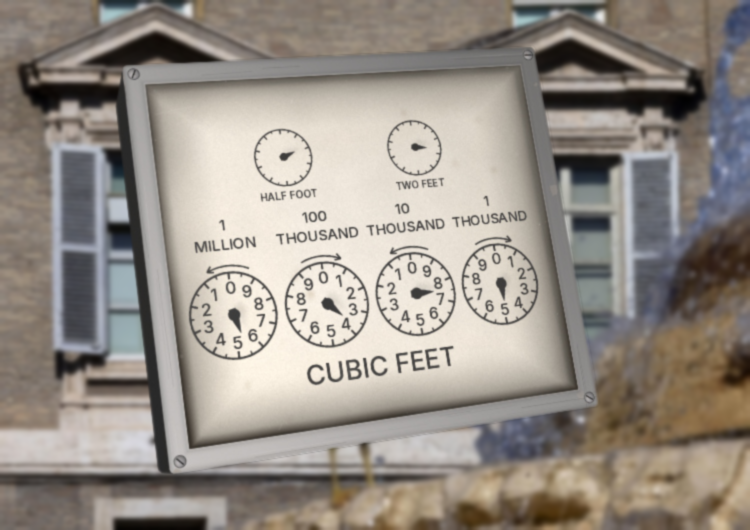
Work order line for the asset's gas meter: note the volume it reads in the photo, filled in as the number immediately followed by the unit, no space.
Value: 537500ft³
